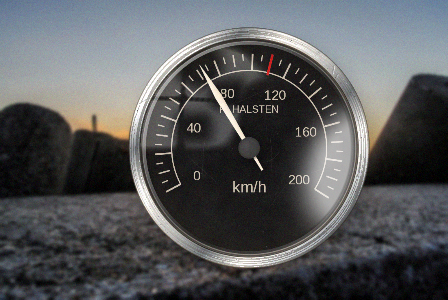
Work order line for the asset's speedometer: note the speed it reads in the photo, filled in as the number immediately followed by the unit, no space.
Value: 72.5km/h
